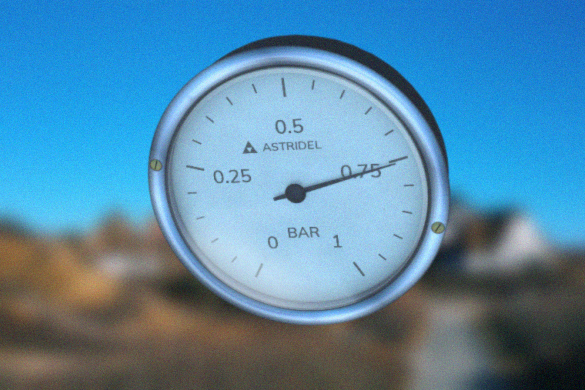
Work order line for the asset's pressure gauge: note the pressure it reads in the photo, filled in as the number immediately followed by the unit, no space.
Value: 0.75bar
